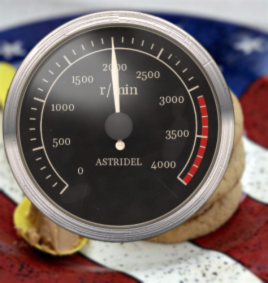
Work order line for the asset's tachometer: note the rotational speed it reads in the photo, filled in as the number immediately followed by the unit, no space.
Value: 2000rpm
